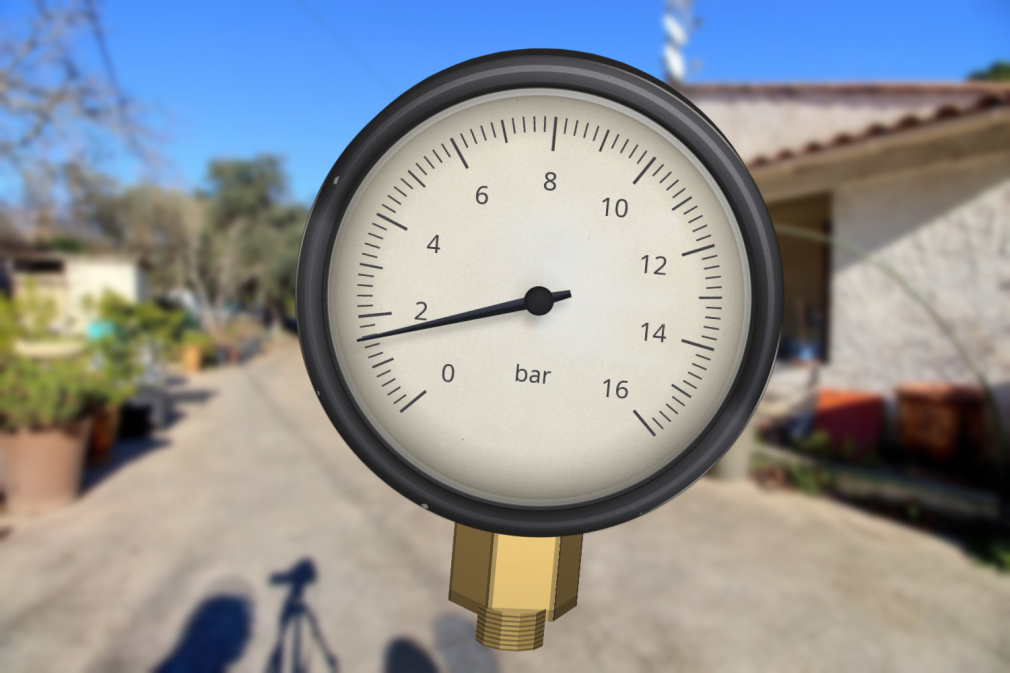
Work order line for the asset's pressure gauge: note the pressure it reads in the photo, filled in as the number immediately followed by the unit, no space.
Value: 1.6bar
